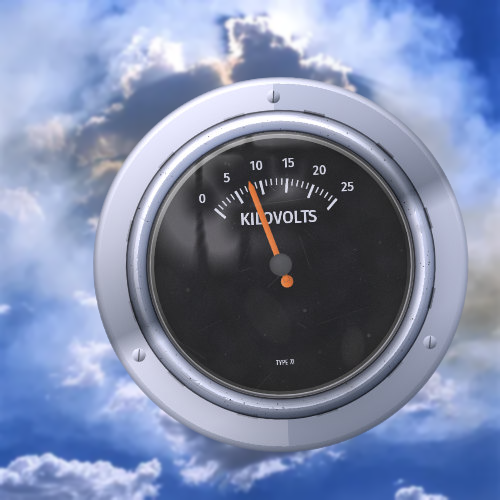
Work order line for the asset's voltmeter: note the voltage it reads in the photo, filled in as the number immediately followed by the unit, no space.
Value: 8kV
